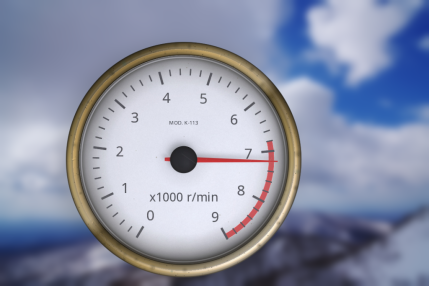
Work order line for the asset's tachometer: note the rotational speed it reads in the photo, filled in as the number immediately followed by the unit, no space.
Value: 7200rpm
